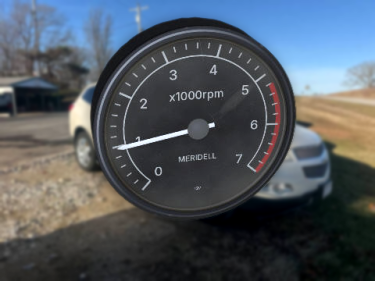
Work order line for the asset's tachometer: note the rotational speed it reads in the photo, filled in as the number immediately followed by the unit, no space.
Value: 1000rpm
